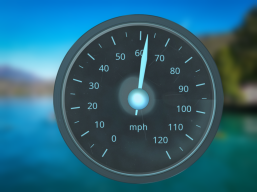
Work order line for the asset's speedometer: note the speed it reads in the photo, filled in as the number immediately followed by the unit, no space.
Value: 62.5mph
